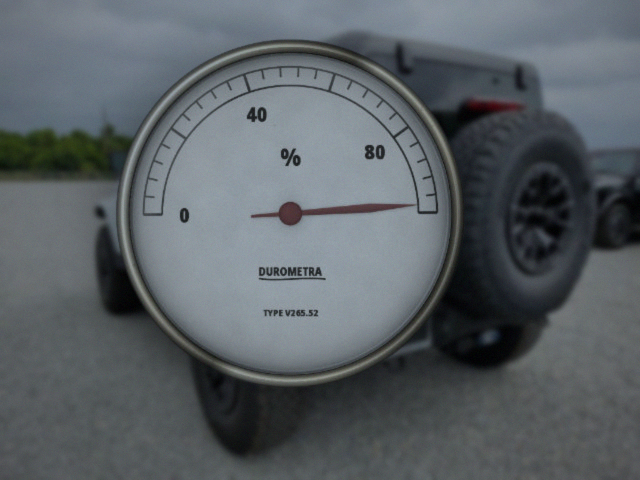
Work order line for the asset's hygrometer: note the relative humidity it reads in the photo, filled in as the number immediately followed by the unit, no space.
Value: 98%
